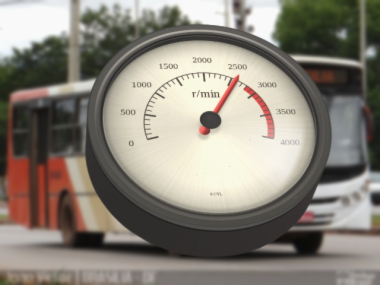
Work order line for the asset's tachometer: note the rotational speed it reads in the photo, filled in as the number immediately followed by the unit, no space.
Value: 2600rpm
